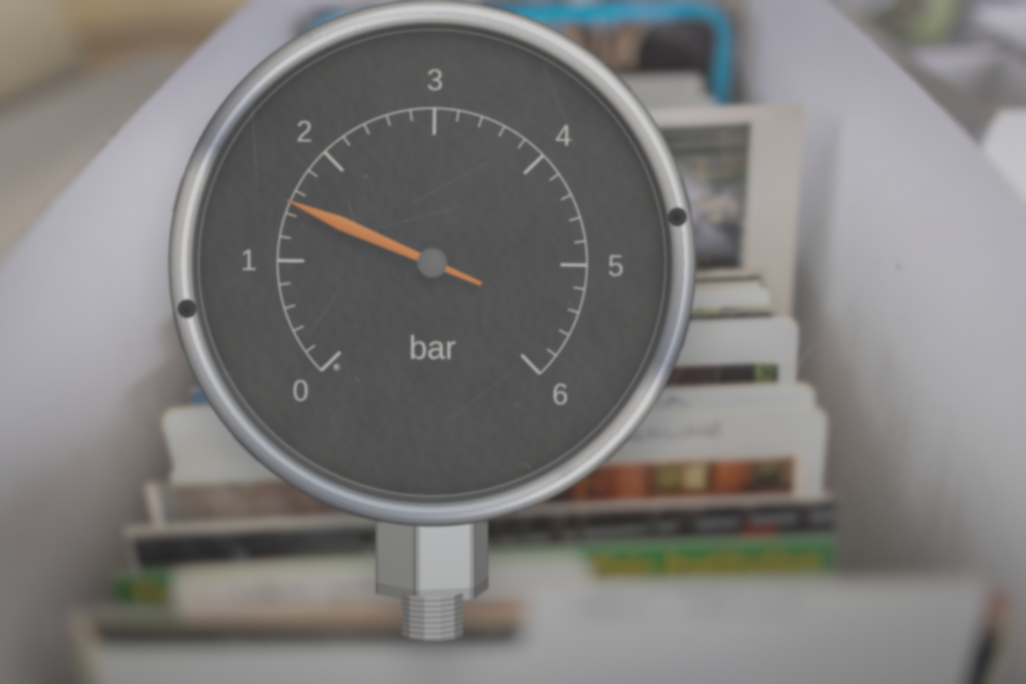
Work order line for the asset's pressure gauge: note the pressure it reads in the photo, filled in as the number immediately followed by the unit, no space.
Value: 1.5bar
